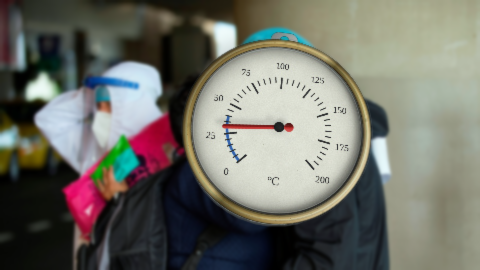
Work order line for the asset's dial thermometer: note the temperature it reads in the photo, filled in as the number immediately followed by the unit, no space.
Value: 30°C
